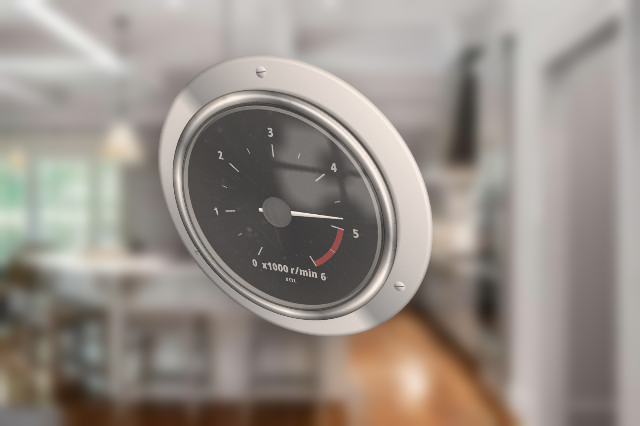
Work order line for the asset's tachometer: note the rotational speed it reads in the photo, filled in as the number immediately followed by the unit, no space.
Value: 4750rpm
